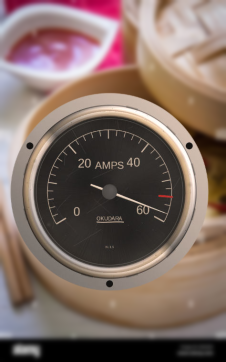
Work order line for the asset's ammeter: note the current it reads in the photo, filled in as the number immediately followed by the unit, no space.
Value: 58A
